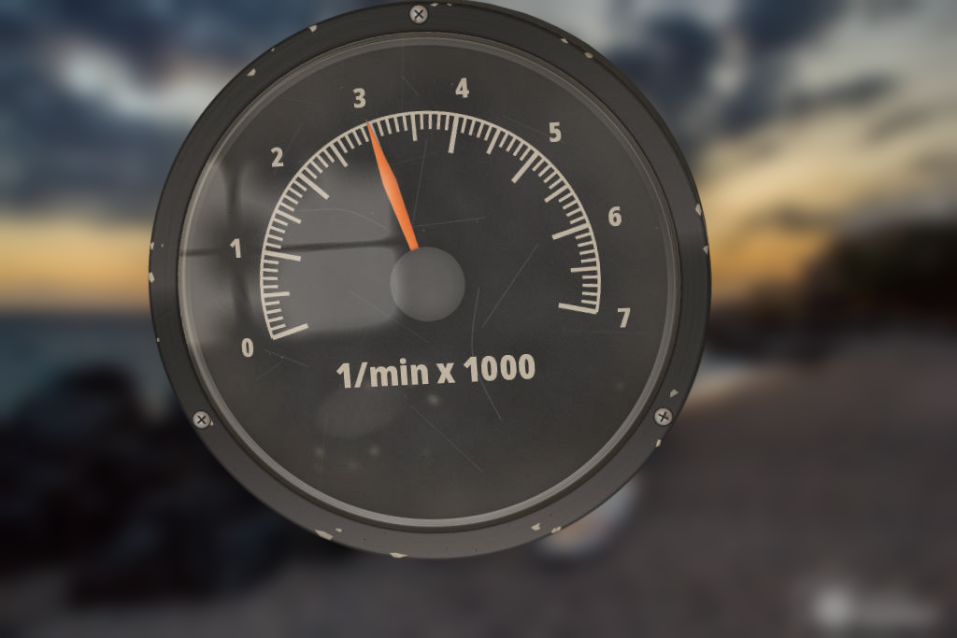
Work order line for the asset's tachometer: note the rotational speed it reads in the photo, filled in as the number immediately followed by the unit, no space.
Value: 3000rpm
